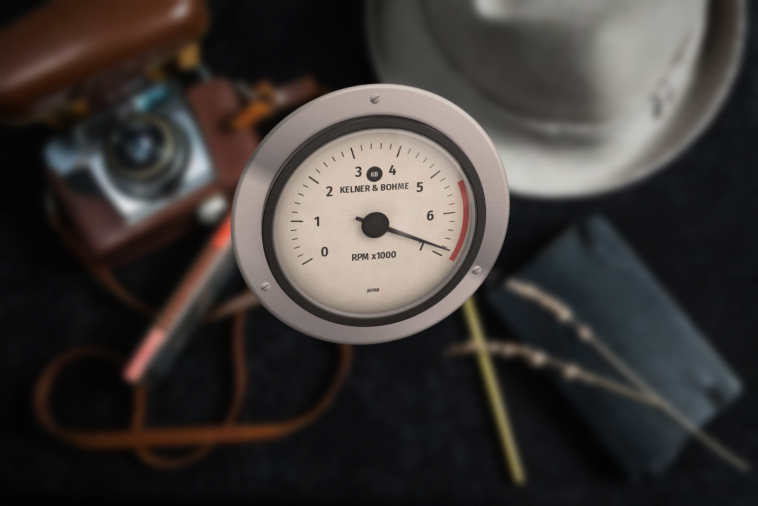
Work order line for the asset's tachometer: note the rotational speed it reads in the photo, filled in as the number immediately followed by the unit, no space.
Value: 6800rpm
